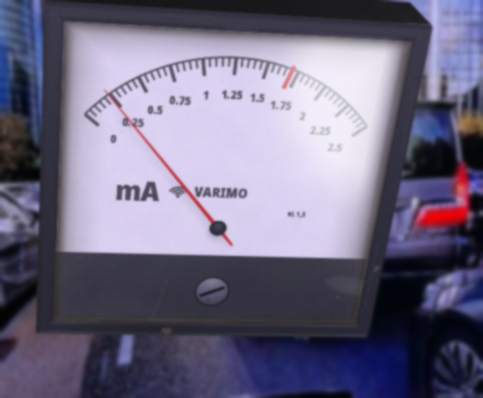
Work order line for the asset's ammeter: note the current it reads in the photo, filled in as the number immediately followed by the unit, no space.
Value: 0.25mA
